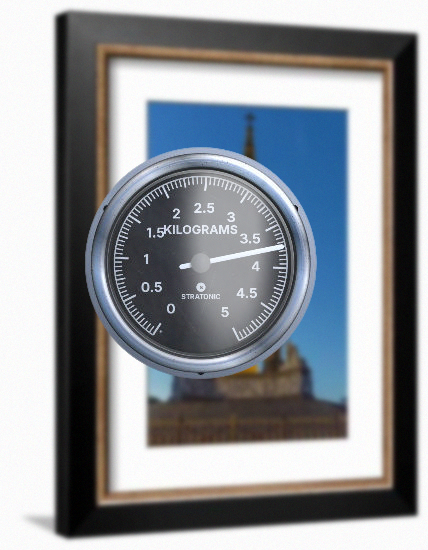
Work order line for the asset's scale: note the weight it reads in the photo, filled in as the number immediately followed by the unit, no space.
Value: 3.75kg
